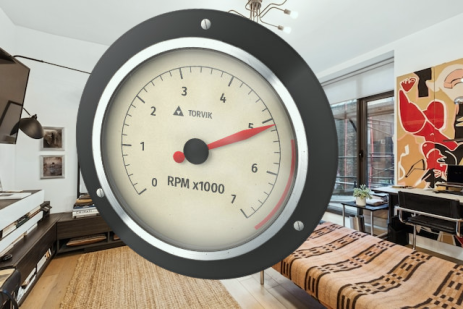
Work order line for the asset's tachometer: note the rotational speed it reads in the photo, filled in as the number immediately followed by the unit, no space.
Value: 5100rpm
